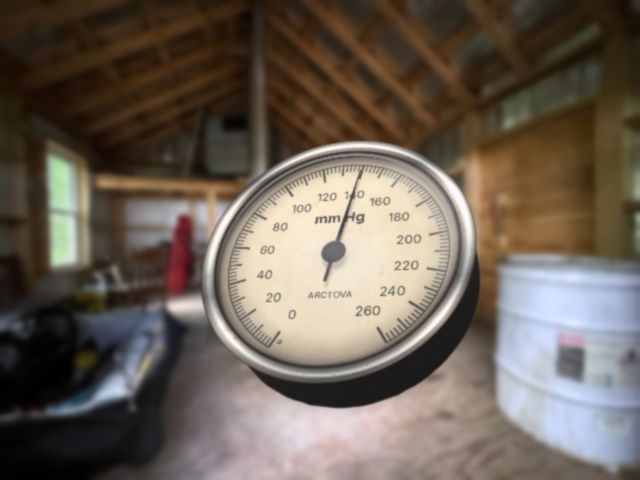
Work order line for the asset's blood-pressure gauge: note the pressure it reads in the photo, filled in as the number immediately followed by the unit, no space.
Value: 140mmHg
